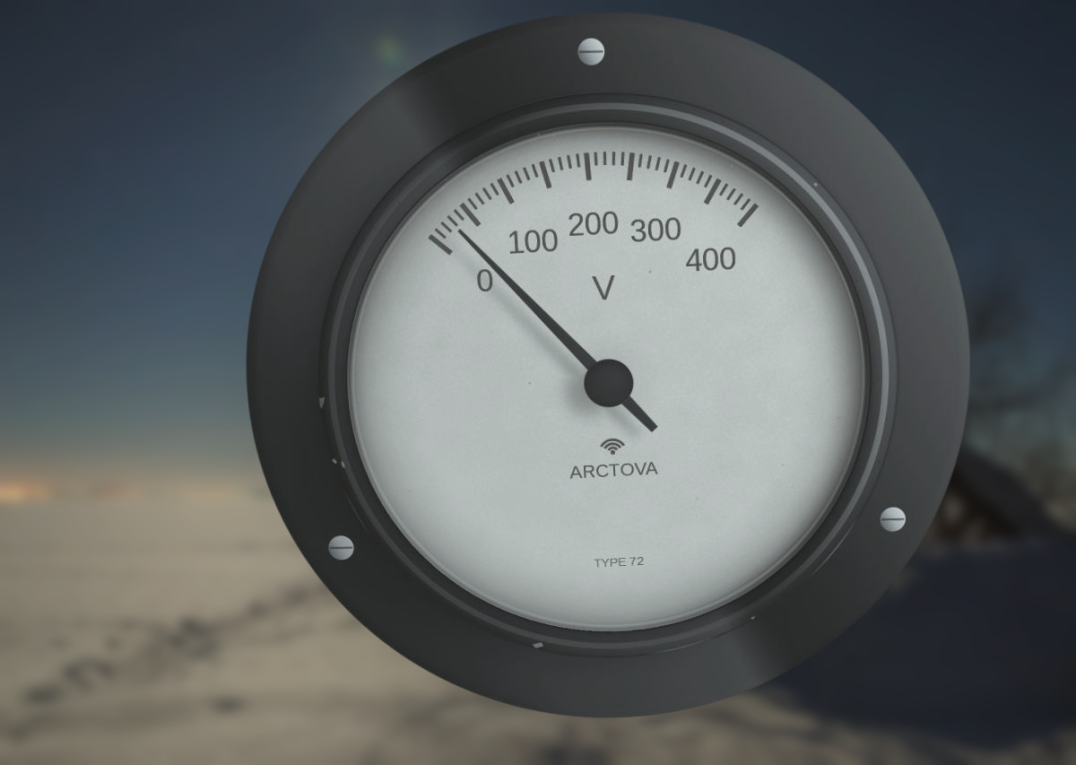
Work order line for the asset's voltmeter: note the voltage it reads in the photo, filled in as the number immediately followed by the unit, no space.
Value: 30V
